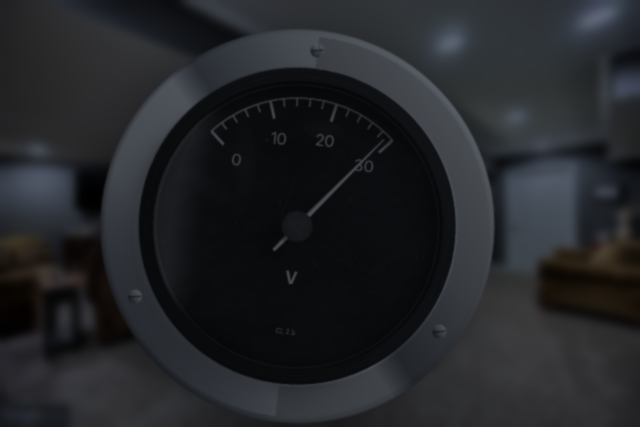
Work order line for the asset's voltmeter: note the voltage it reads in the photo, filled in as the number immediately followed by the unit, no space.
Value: 29V
